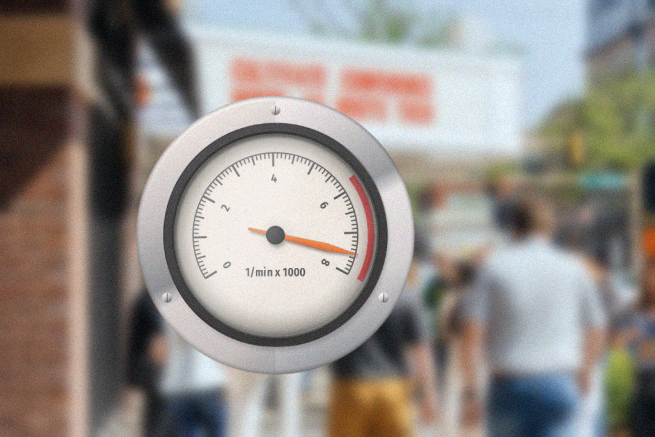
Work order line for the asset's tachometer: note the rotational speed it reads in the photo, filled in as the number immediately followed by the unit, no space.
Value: 7500rpm
